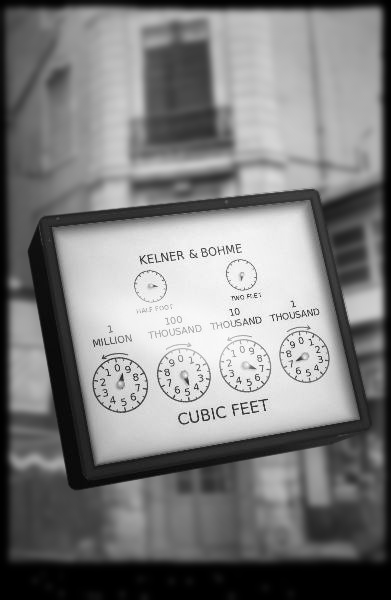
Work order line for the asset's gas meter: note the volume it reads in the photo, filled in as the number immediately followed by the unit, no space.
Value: 946700ft³
